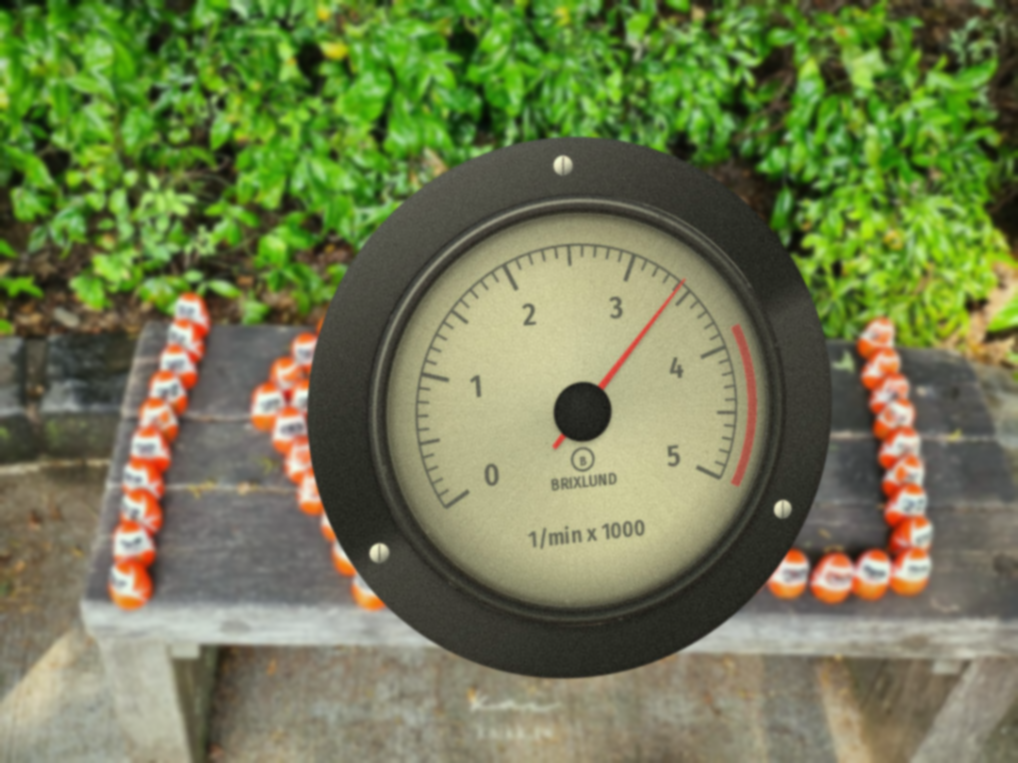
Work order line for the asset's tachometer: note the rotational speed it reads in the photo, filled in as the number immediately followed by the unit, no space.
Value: 3400rpm
